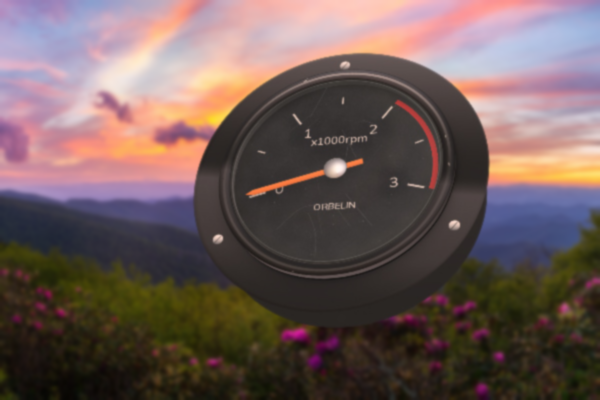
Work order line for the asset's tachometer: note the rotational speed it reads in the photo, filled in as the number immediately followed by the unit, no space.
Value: 0rpm
